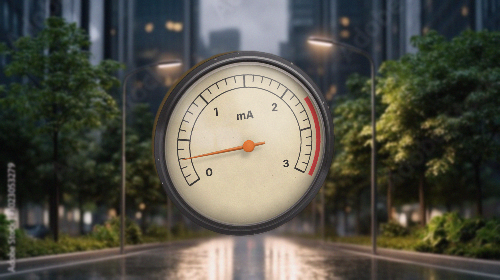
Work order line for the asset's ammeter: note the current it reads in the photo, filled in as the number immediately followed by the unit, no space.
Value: 0.3mA
